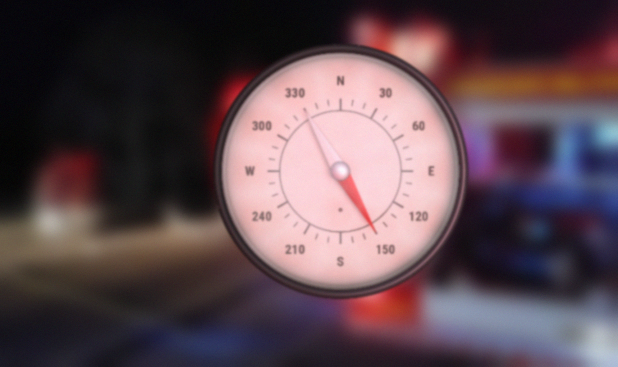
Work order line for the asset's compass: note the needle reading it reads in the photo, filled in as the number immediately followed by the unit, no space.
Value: 150°
